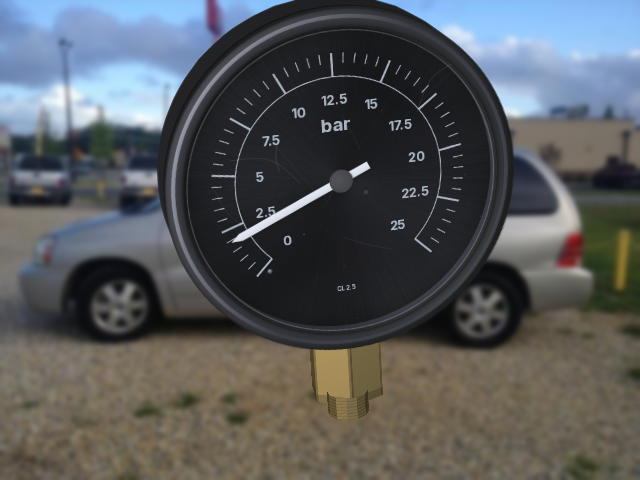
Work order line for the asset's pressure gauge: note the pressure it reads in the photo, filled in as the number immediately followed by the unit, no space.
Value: 2bar
